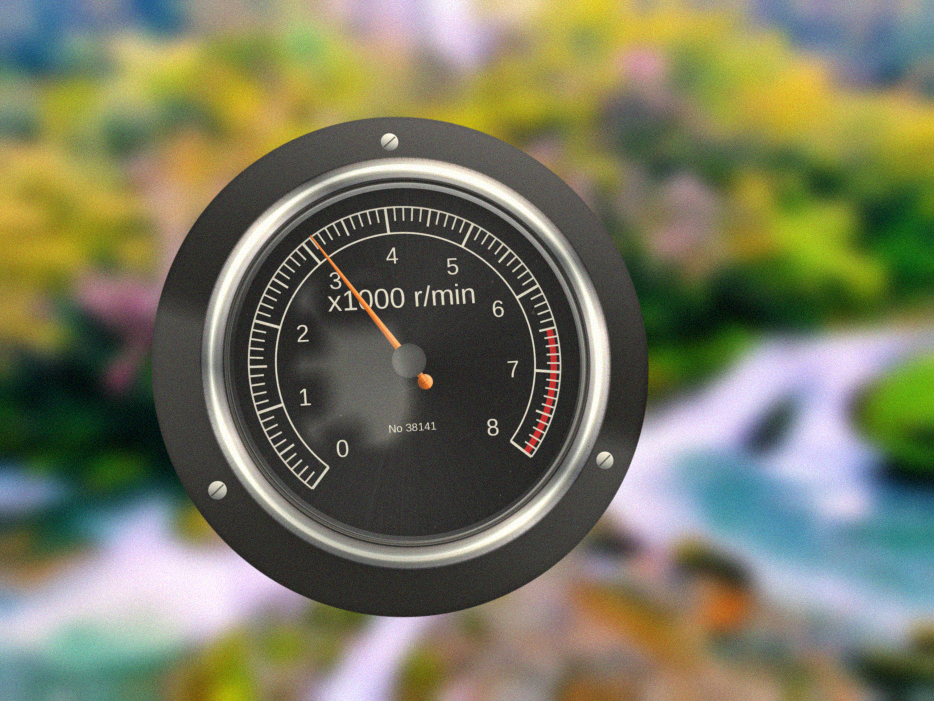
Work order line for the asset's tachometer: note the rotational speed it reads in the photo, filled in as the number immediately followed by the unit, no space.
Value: 3100rpm
